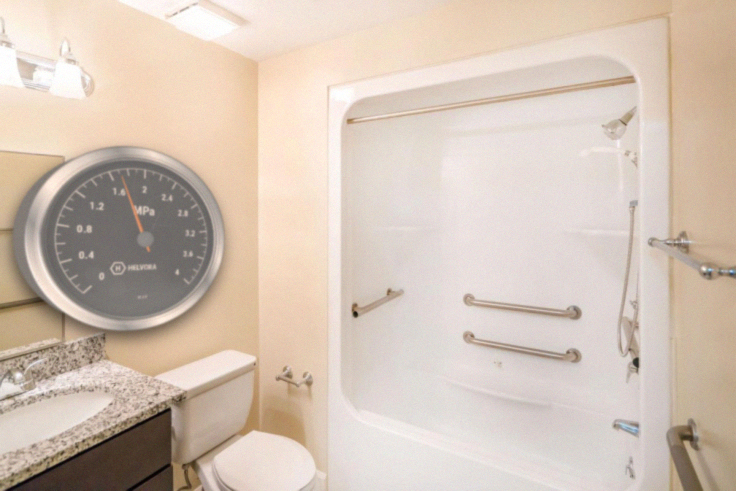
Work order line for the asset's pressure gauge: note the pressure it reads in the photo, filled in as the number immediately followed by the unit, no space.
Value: 1.7MPa
